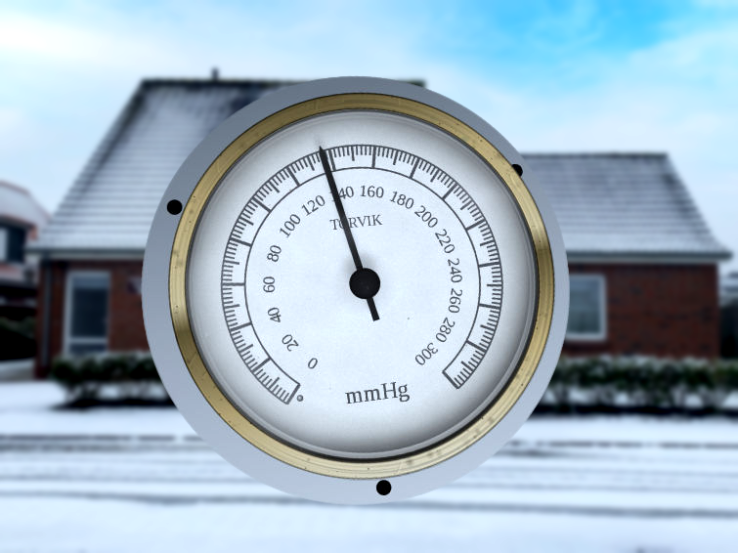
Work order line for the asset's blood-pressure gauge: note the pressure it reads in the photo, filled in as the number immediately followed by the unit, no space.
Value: 136mmHg
